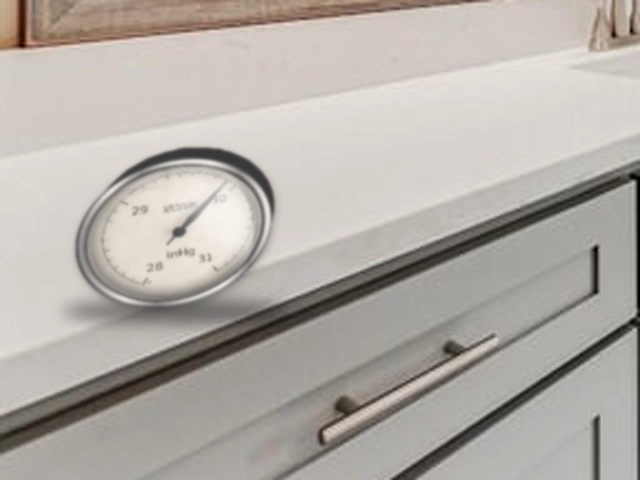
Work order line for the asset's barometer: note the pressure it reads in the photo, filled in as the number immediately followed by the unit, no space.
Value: 29.9inHg
